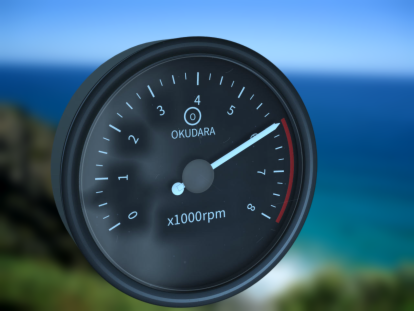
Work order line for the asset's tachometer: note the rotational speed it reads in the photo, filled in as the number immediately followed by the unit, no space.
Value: 6000rpm
